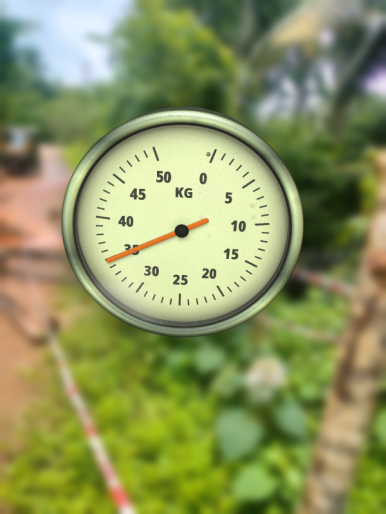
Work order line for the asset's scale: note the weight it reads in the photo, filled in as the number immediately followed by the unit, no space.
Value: 35kg
